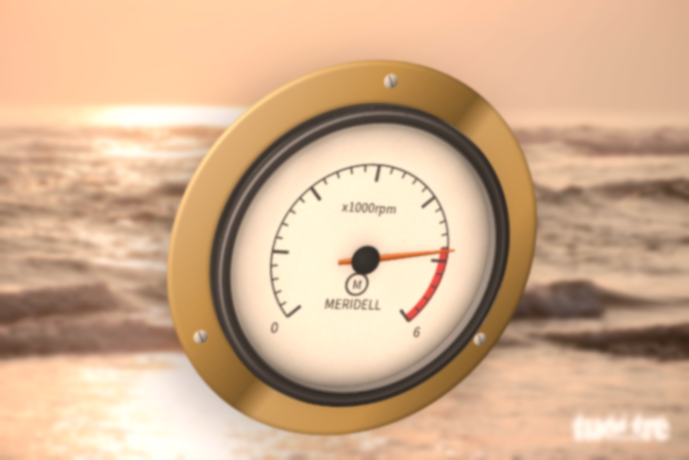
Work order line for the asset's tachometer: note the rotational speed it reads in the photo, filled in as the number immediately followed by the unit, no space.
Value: 4800rpm
